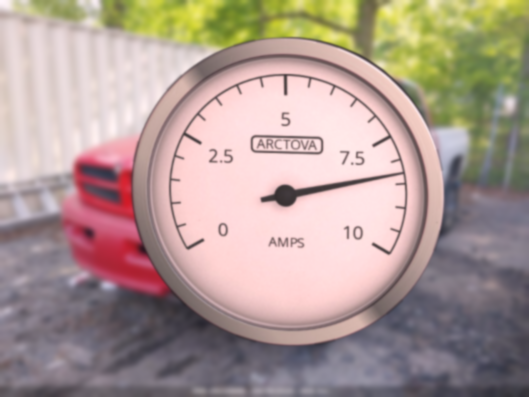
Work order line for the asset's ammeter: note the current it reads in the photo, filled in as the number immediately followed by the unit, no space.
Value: 8.25A
